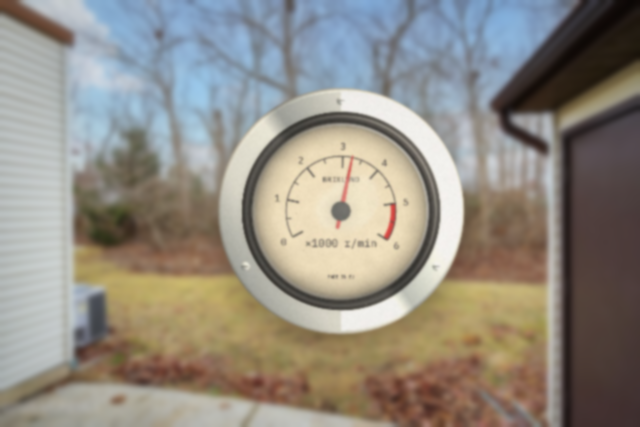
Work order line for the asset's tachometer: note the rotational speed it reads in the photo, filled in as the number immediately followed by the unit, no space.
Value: 3250rpm
